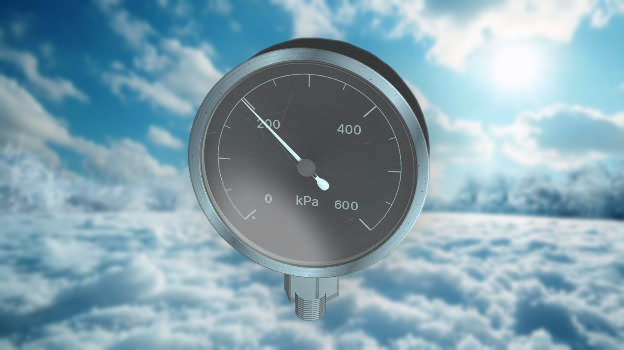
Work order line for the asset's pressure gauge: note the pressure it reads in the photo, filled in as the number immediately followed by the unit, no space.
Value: 200kPa
